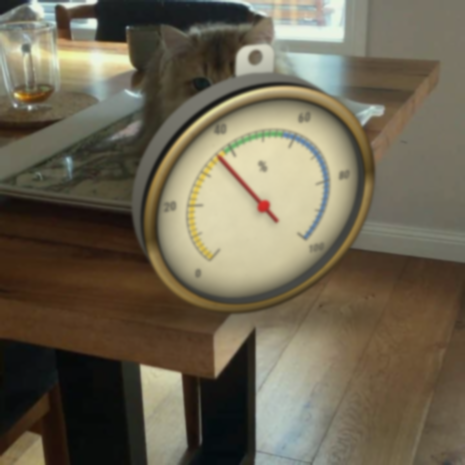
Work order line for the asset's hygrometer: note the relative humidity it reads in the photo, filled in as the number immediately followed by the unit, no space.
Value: 36%
